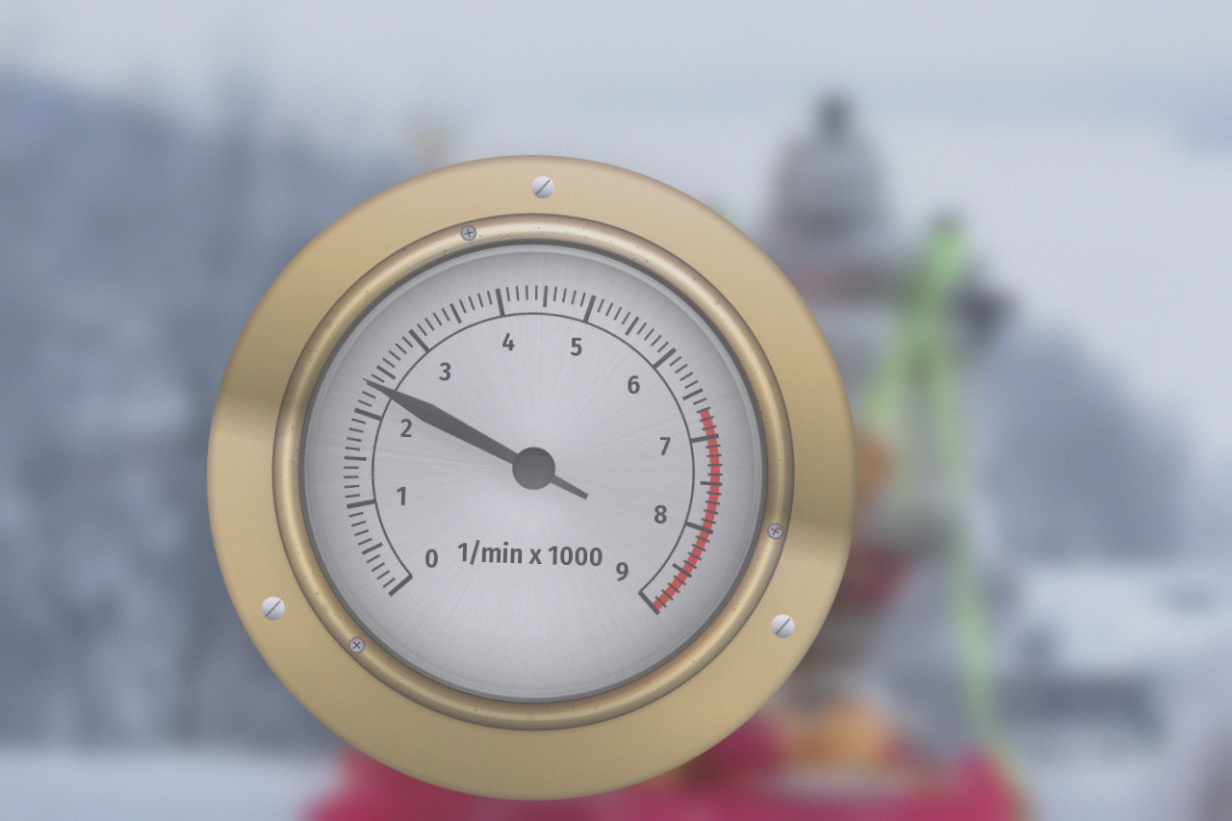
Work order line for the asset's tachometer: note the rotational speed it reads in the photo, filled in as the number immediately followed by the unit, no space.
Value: 2300rpm
